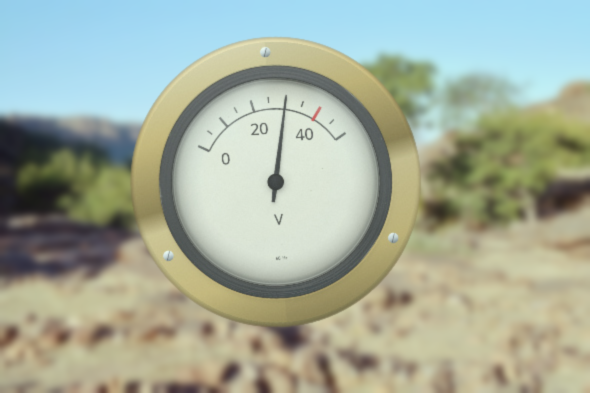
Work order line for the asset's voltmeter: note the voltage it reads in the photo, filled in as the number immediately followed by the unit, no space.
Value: 30V
